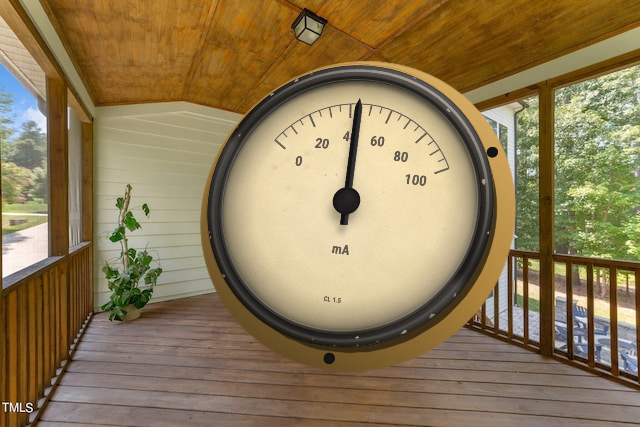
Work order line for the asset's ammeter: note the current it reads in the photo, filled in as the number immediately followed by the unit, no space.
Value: 45mA
